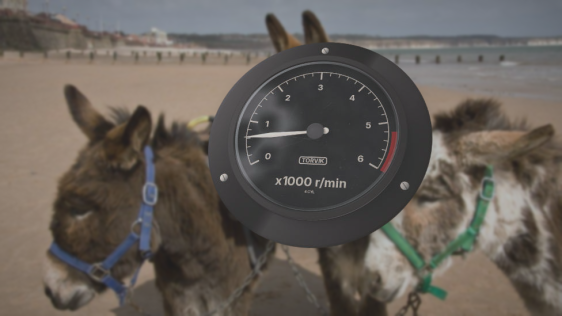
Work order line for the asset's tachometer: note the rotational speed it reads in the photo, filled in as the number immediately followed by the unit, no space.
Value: 600rpm
